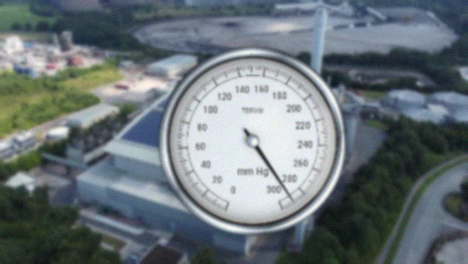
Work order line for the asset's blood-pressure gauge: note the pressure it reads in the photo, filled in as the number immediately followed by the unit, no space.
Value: 290mmHg
